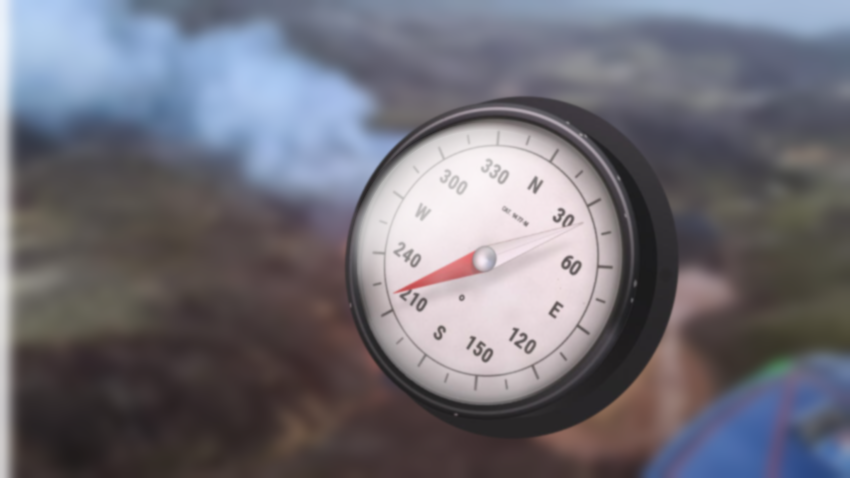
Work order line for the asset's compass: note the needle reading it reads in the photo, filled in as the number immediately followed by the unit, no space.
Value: 217.5°
